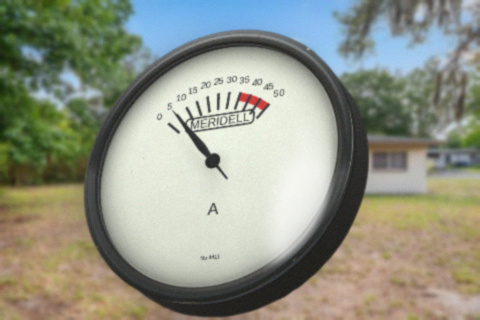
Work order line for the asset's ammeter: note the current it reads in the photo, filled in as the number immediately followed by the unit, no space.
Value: 5A
